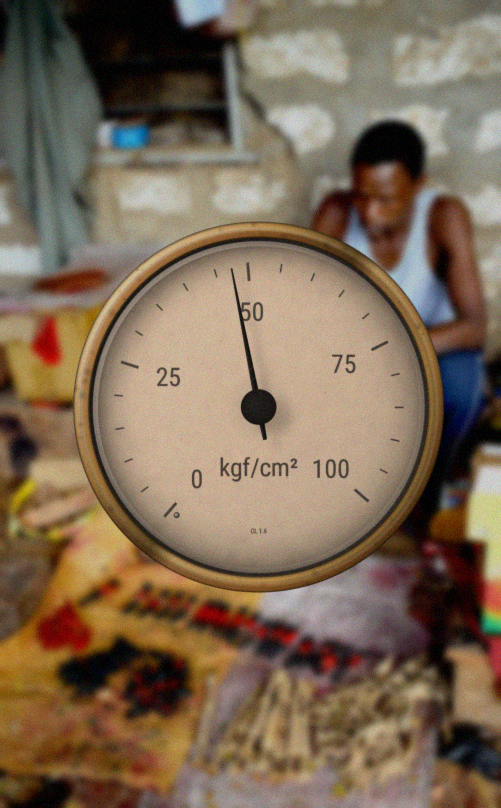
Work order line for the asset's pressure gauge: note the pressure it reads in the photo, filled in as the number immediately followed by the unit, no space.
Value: 47.5kg/cm²
